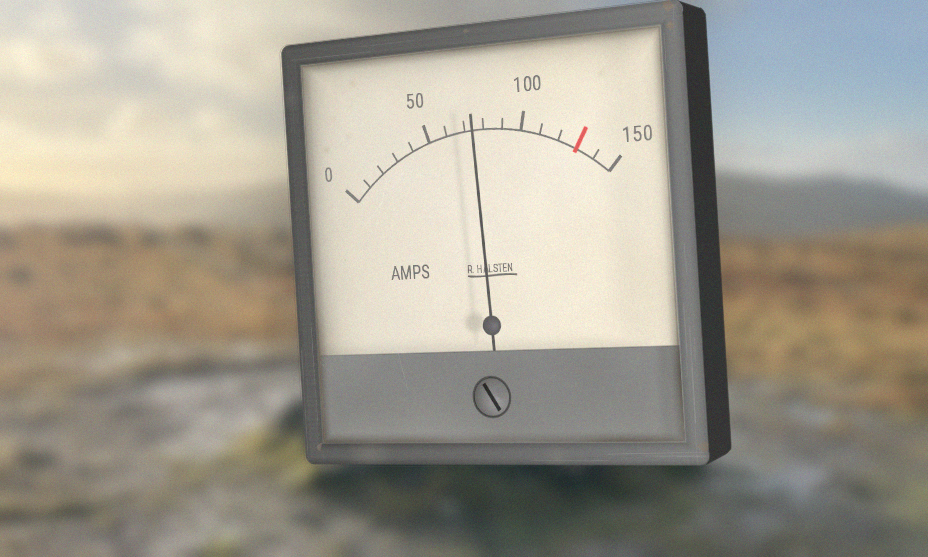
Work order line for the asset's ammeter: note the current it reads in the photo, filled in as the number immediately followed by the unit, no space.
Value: 75A
